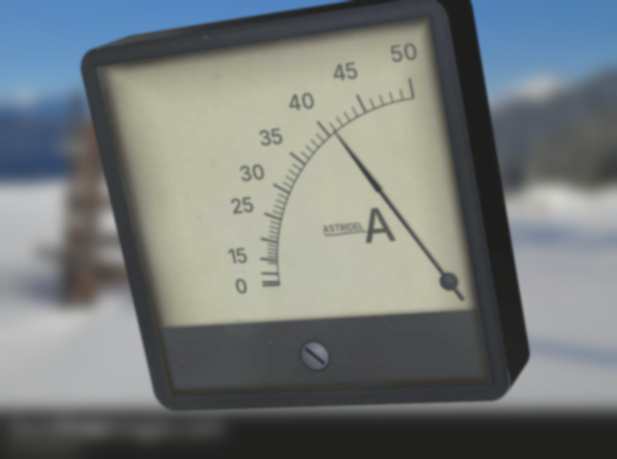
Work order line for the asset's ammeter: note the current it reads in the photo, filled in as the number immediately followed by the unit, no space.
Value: 41A
